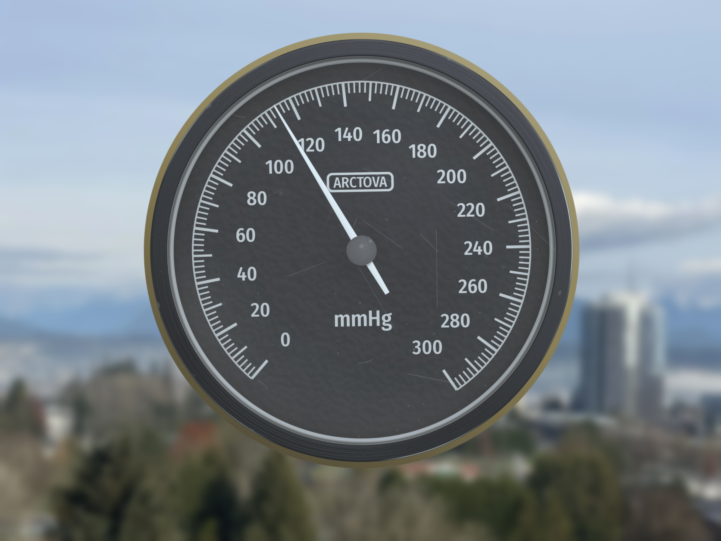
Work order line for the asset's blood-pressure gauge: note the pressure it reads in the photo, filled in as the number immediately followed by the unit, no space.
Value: 114mmHg
